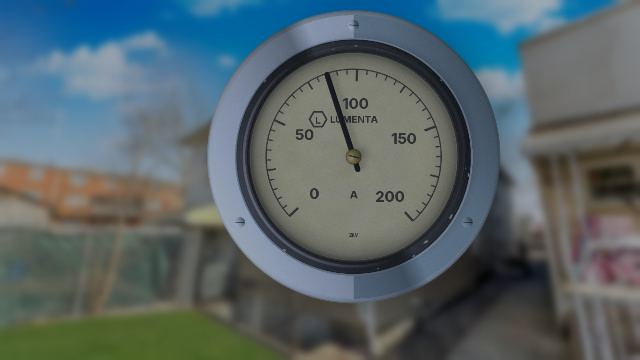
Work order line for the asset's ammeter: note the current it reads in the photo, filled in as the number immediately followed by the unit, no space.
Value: 85A
